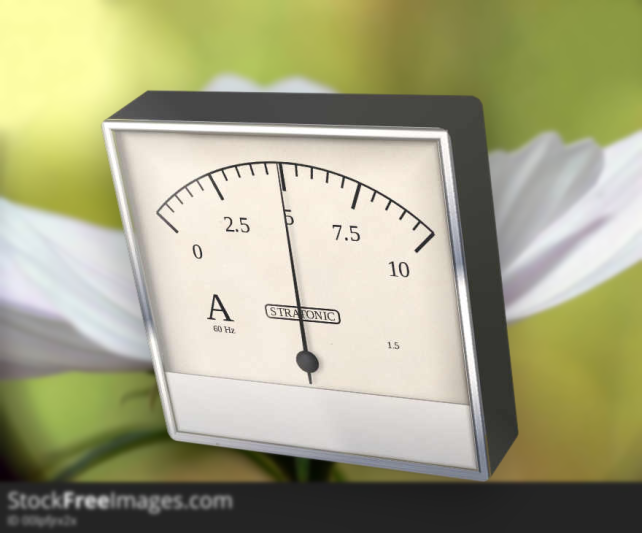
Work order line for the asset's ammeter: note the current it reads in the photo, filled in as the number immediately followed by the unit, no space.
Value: 5A
